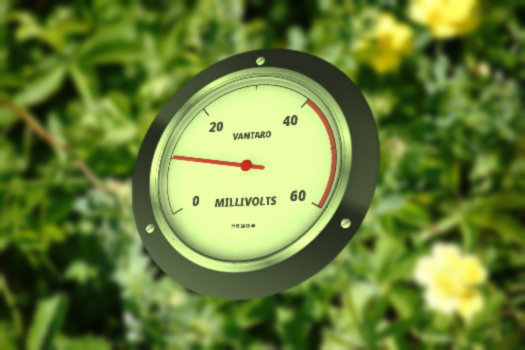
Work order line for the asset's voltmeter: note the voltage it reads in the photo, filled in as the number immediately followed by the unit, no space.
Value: 10mV
